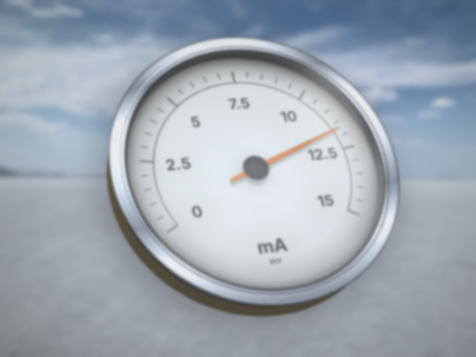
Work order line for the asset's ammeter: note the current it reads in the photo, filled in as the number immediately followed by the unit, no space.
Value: 11.75mA
